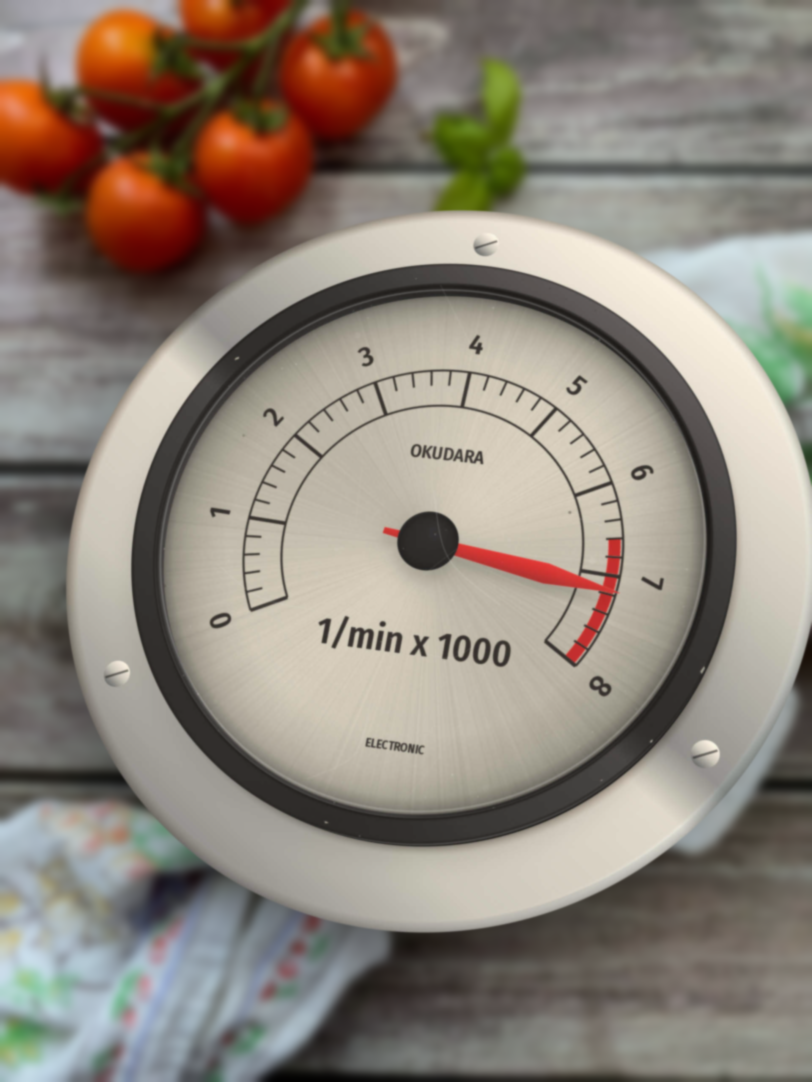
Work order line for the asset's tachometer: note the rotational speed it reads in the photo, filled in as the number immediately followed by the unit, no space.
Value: 7200rpm
